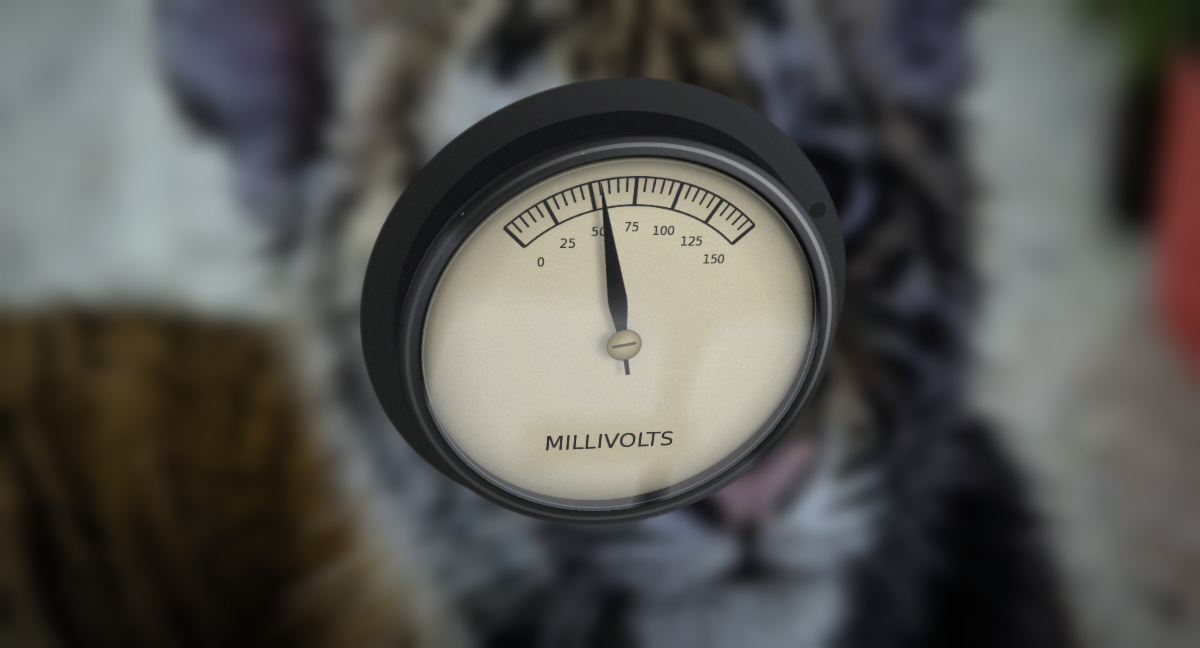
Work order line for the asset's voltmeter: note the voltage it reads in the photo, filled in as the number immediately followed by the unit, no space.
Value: 55mV
